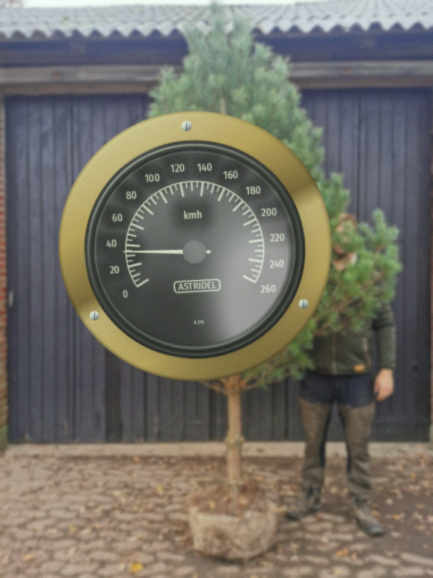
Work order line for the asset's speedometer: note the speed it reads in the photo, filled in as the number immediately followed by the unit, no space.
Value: 35km/h
